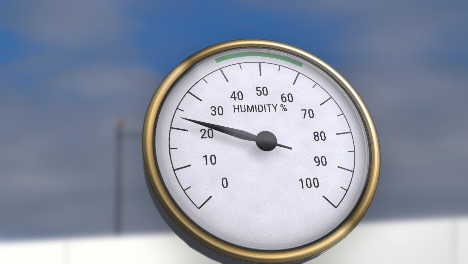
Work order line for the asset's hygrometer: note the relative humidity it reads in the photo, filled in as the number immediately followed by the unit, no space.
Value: 22.5%
